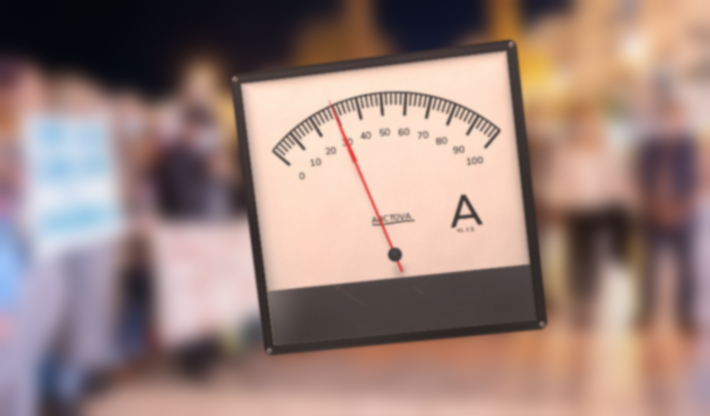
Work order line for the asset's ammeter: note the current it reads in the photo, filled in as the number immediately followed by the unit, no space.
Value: 30A
